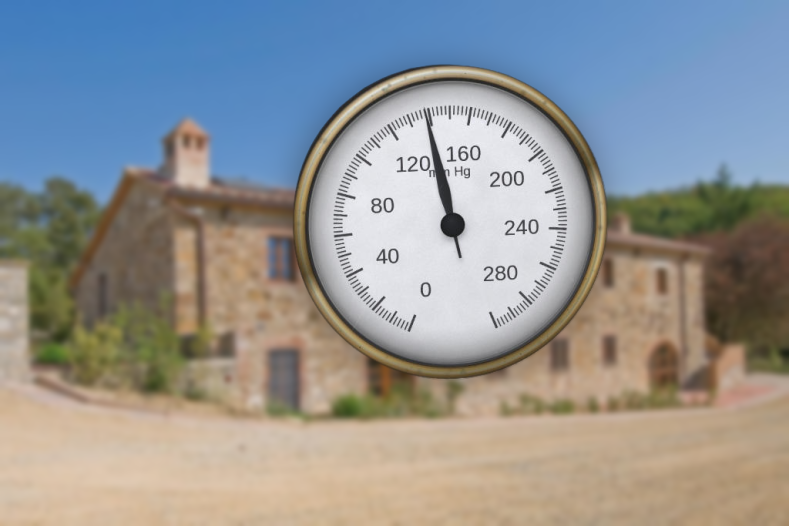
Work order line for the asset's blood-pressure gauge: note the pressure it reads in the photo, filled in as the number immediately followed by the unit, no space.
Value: 138mmHg
